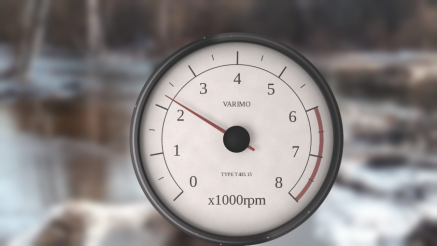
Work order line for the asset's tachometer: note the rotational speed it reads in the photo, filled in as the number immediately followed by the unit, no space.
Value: 2250rpm
